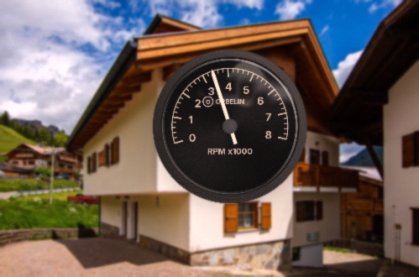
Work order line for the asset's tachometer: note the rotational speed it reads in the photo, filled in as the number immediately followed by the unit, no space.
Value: 3400rpm
